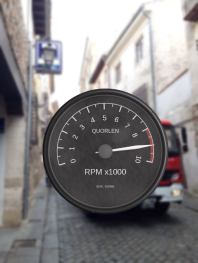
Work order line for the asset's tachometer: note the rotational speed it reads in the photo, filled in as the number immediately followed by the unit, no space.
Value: 9000rpm
